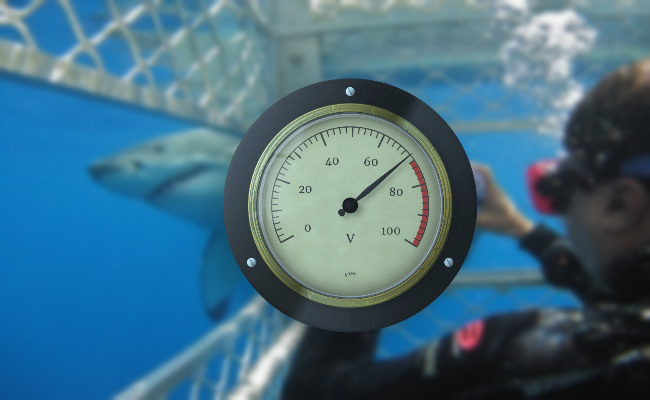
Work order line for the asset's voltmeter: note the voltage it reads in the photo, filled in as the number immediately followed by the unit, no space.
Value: 70V
